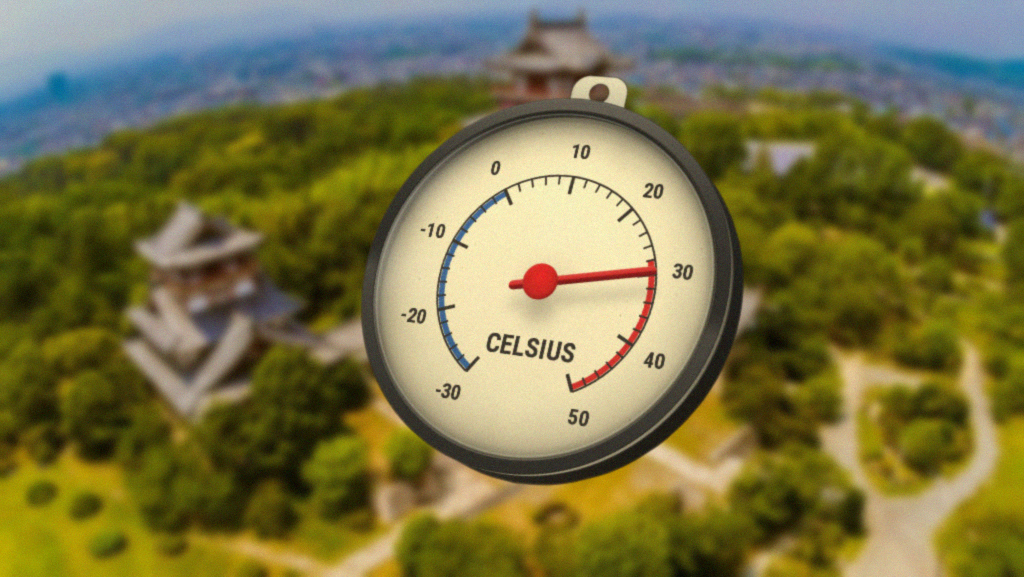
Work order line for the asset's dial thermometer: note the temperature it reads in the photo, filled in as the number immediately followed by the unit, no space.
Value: 30°C
